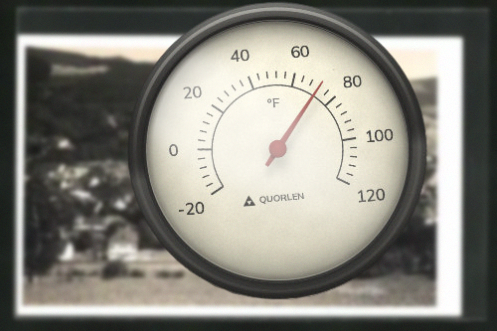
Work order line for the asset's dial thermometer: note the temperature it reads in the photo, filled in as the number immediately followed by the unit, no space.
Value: 72°F
